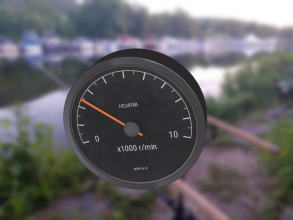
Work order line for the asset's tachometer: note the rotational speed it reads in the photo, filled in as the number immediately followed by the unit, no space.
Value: 2500rpm
